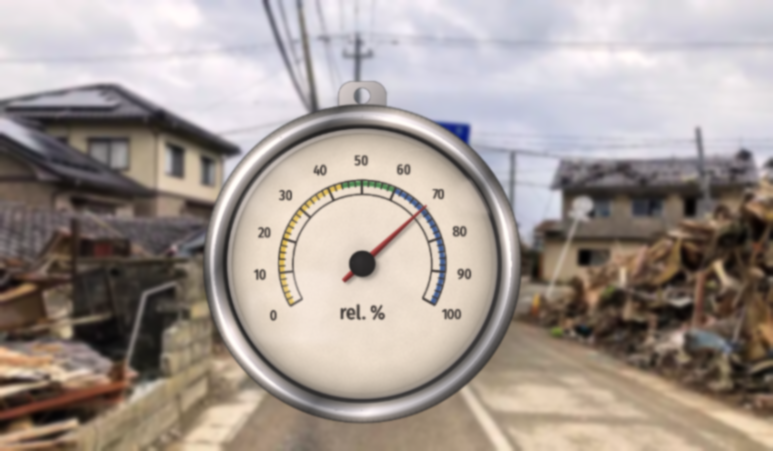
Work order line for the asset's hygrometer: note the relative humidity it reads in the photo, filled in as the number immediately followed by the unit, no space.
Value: 70%
